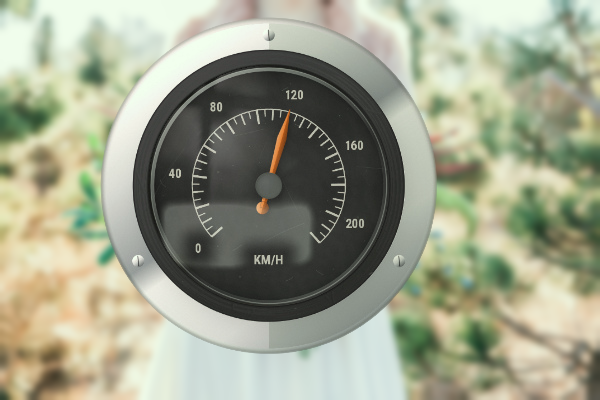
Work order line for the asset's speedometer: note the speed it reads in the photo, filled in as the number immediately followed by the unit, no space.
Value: 120km/h
